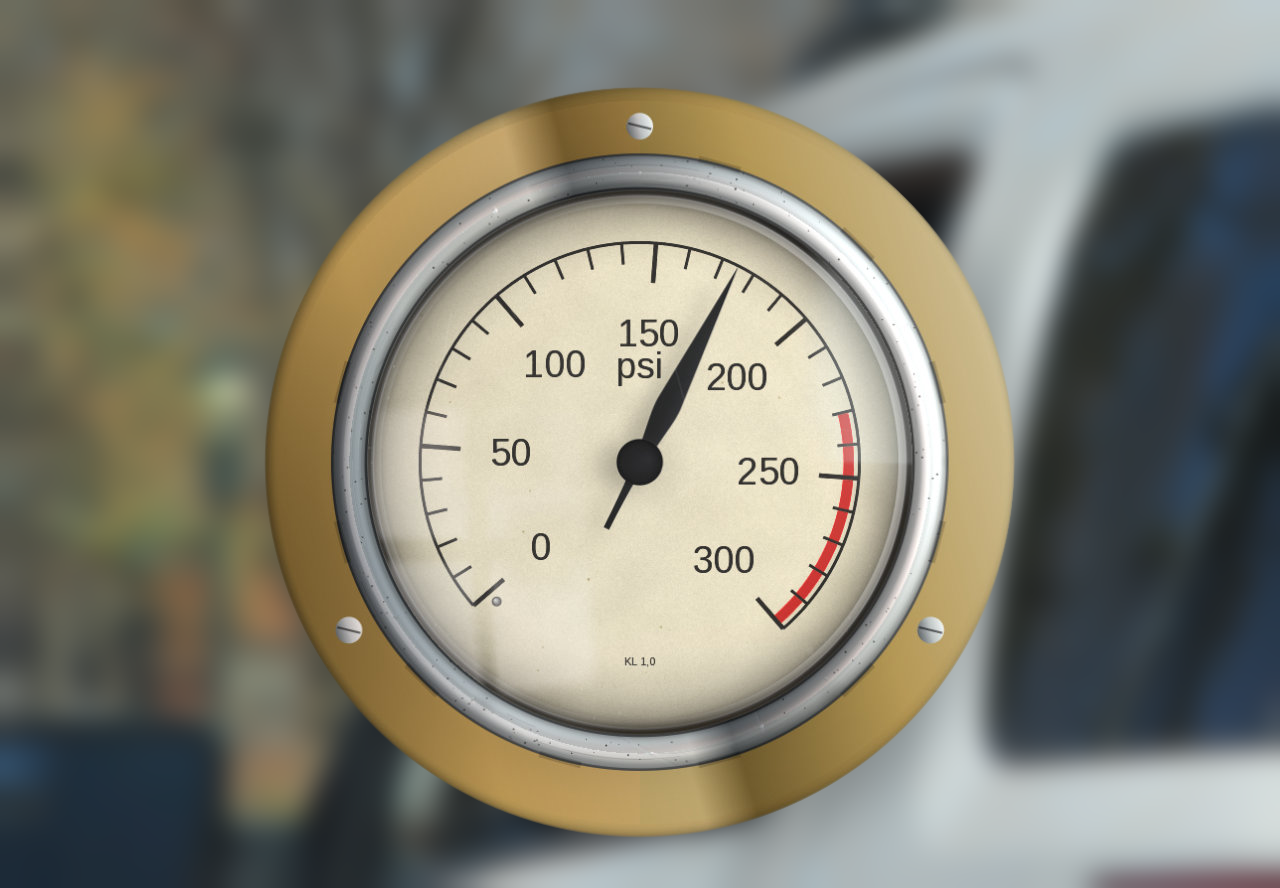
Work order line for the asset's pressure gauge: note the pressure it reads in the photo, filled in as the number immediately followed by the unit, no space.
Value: 175psi
